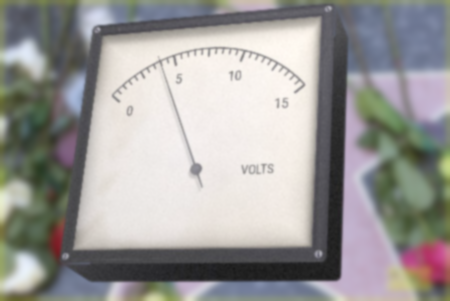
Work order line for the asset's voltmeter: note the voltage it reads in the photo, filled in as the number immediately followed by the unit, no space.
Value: 4V
